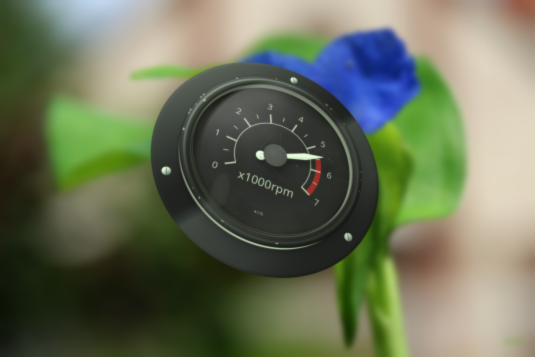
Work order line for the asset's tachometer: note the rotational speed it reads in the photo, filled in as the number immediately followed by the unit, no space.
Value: 5500rpm
